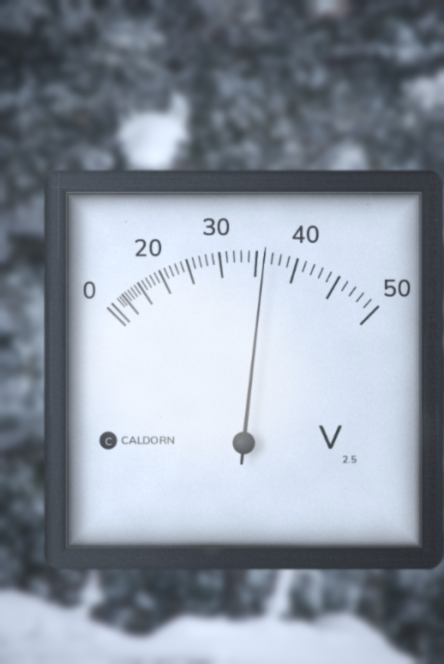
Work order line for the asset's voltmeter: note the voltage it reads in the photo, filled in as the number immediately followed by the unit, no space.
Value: 36V
